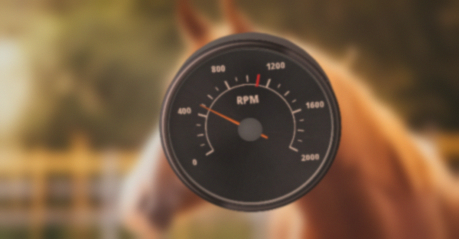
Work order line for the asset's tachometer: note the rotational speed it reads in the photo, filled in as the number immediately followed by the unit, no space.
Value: 500rpm
